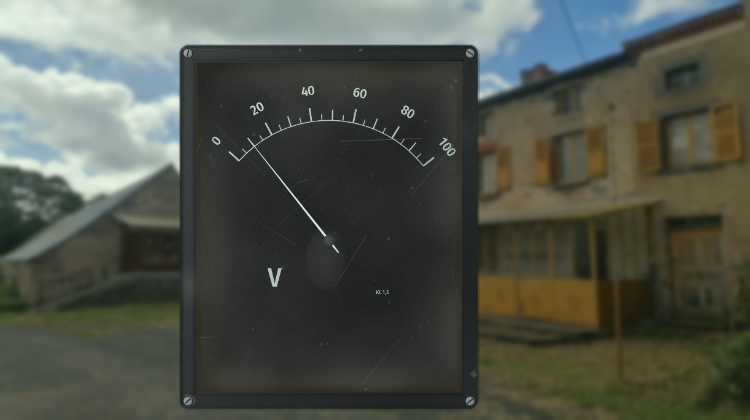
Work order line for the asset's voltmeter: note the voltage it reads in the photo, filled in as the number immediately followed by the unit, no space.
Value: 10V
